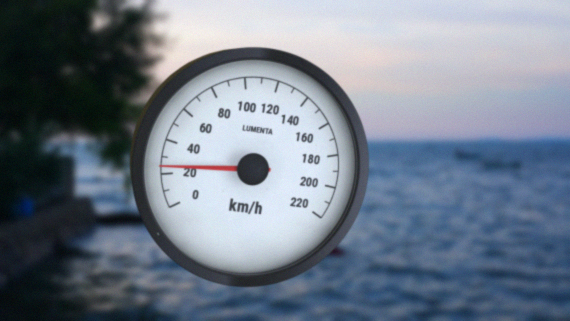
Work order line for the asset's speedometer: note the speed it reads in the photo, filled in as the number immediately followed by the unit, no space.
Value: 25km/h
